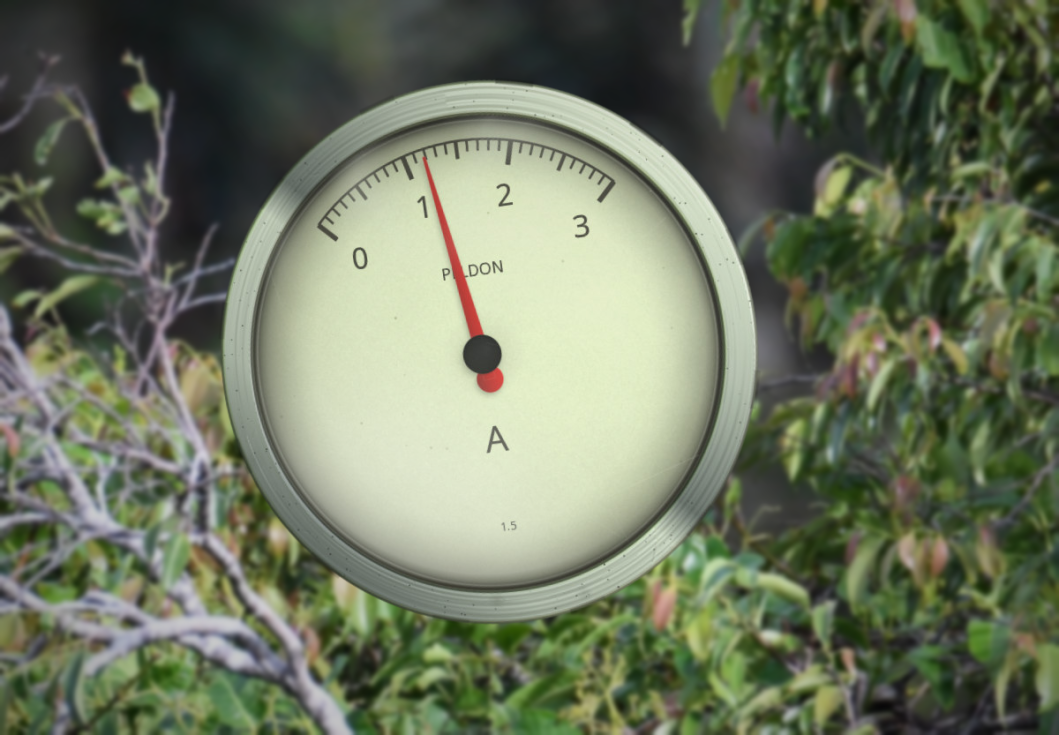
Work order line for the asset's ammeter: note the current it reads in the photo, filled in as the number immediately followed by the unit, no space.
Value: 1.2A
